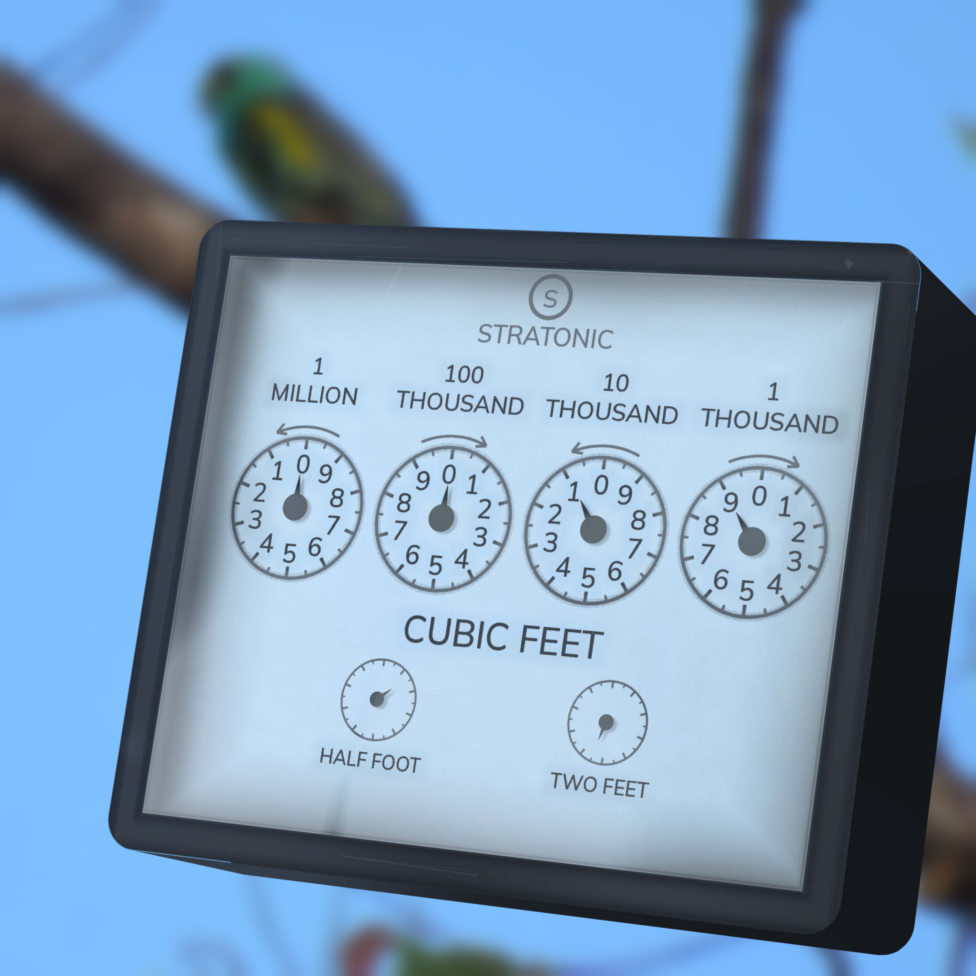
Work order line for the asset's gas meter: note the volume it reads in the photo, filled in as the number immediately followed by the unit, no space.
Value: 900ft³
